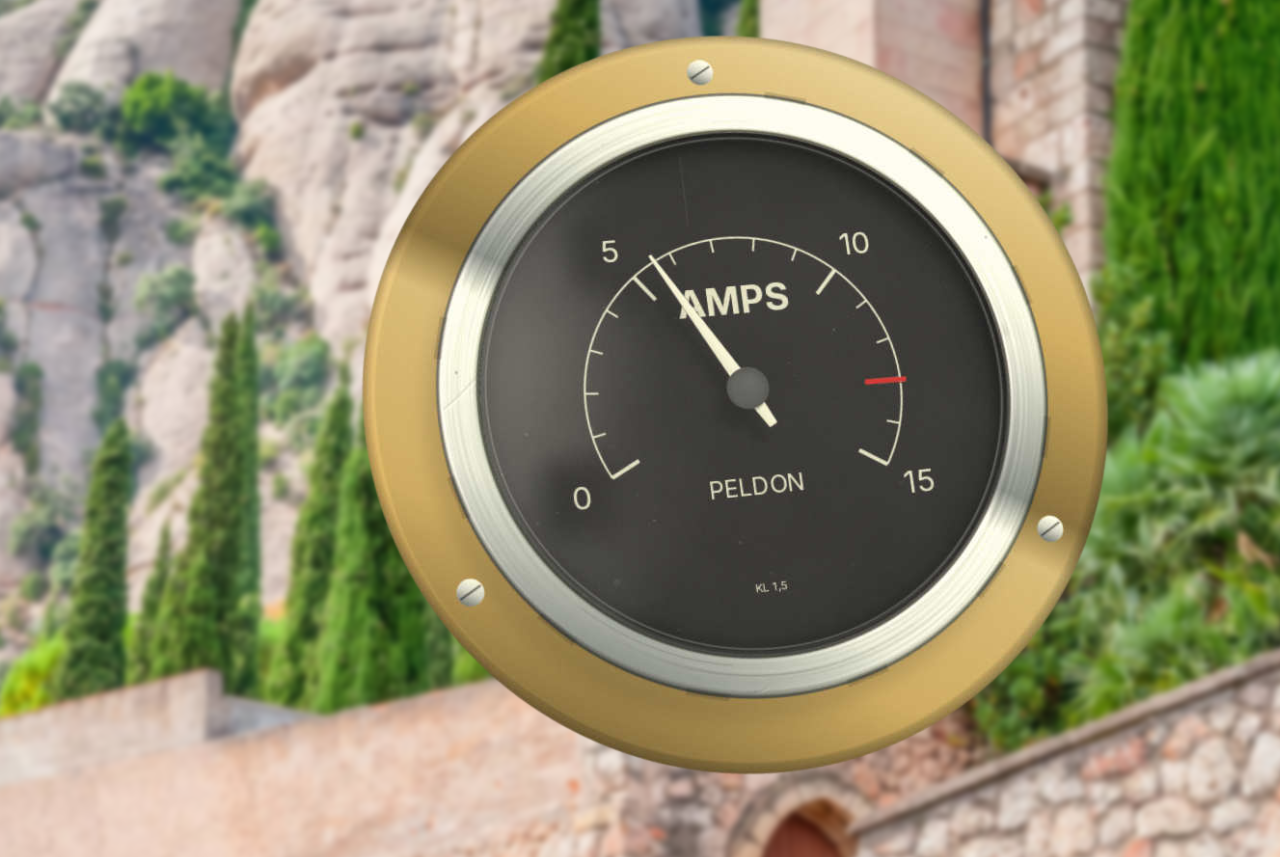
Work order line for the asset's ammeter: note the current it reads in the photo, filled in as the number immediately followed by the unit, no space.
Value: 5.5A
